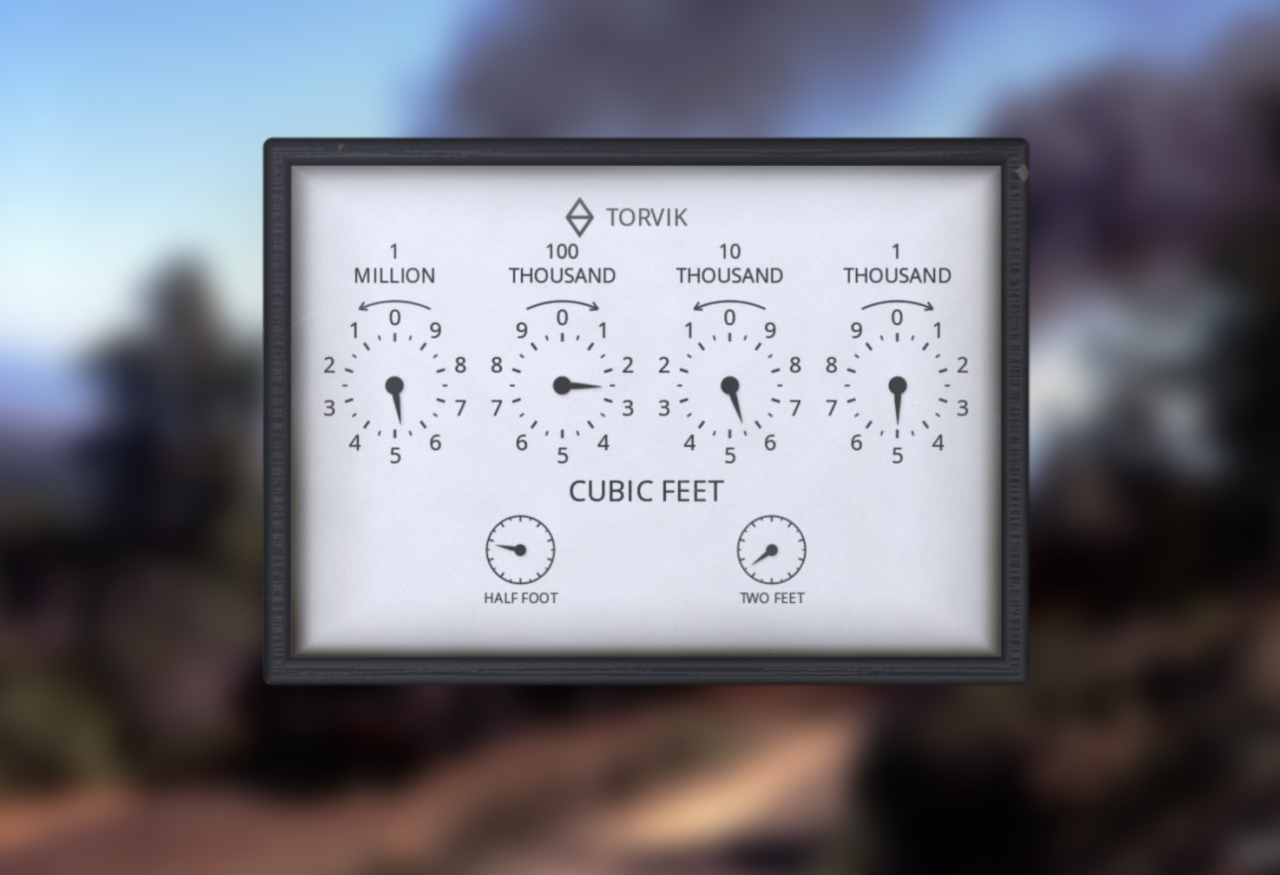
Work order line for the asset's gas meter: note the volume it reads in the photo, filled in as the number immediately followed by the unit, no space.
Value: 525500ft³
